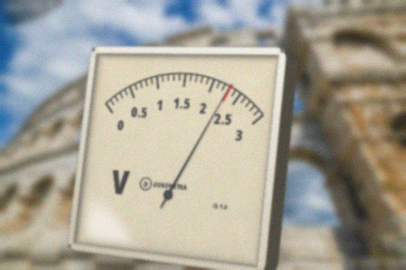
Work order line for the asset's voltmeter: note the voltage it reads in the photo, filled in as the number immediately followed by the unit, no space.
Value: 2.3V
